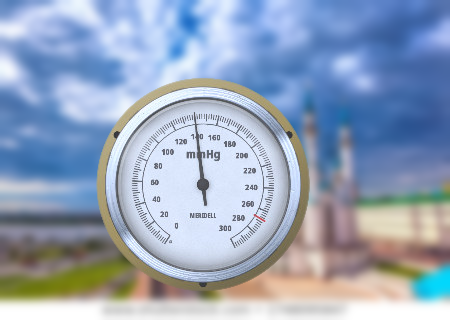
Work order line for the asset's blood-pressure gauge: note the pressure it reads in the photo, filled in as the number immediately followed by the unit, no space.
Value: 140mmHg
